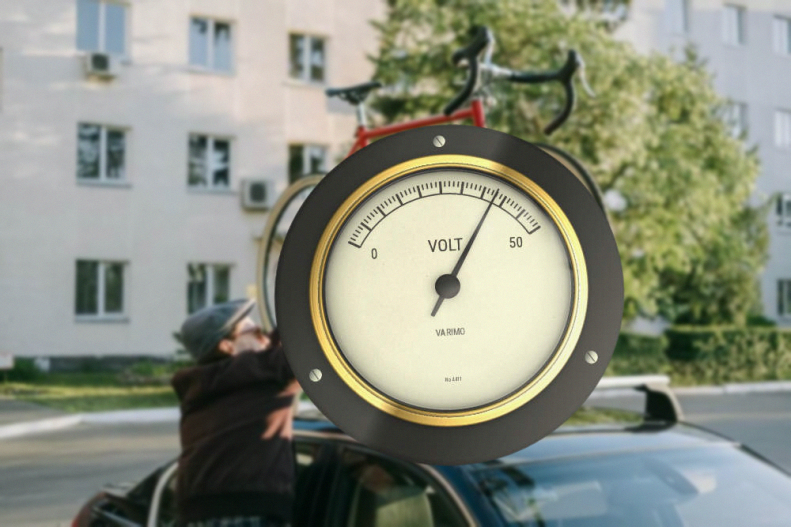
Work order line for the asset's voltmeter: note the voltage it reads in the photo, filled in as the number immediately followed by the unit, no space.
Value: 38V
